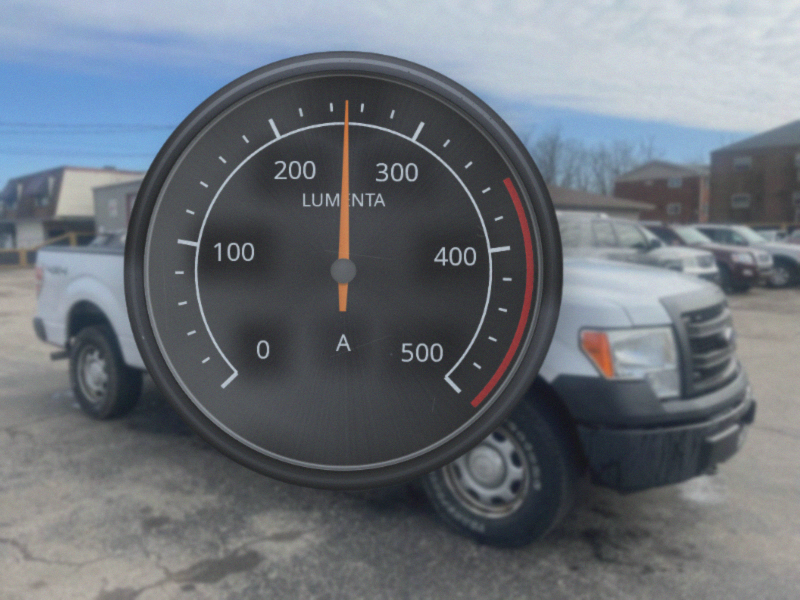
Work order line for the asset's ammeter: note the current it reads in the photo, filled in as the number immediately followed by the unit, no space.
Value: 250A
